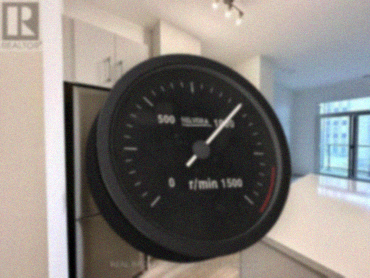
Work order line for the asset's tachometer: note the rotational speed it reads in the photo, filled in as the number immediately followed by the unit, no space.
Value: 1000rpm
